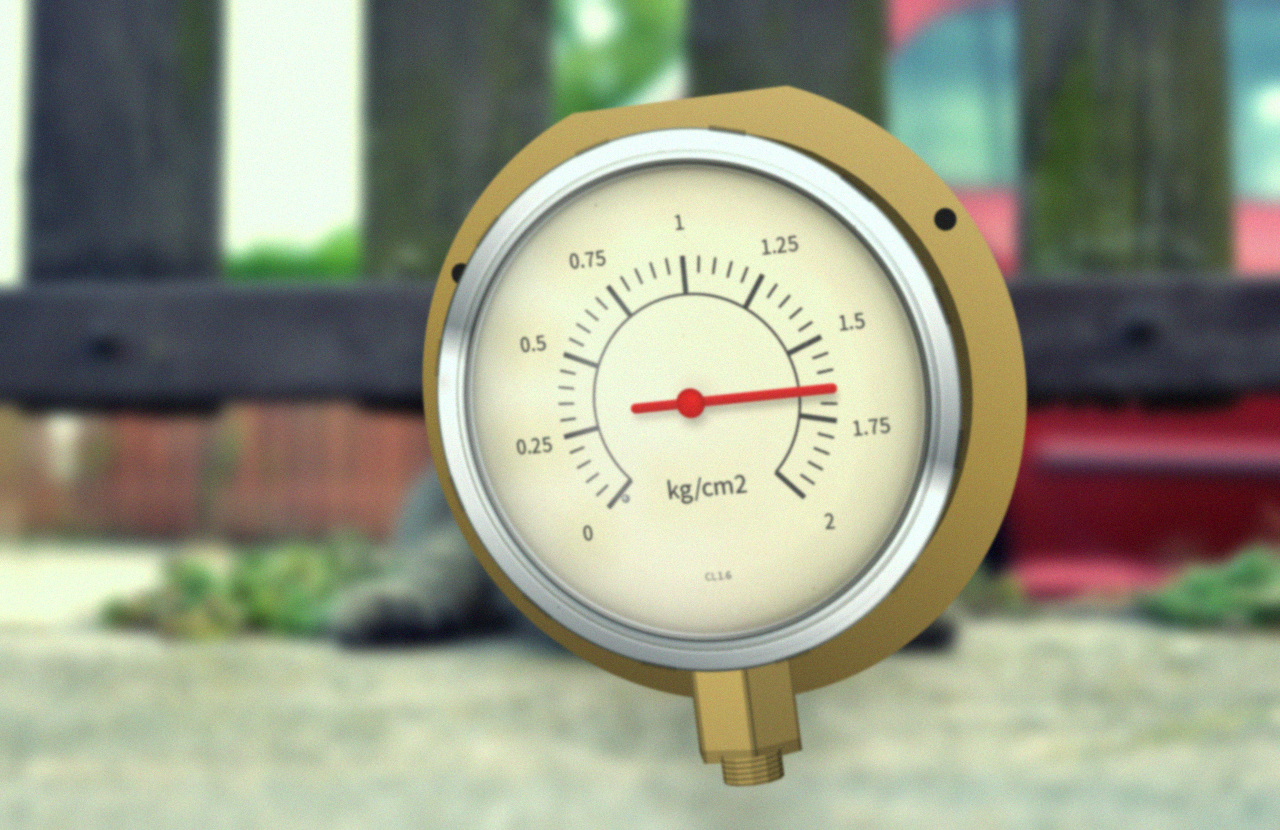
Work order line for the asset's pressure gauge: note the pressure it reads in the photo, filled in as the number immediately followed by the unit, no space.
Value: 1.65kg/cm²
